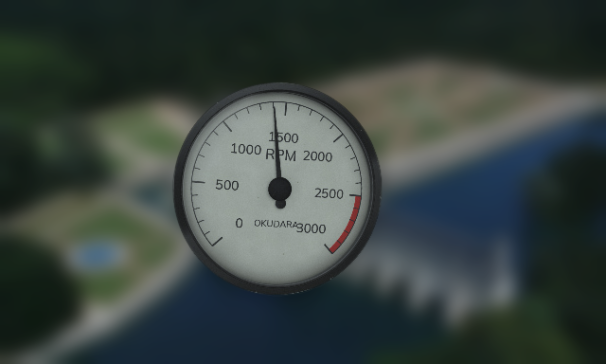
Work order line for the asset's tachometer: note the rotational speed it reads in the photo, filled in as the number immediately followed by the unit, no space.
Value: 1400rpm
